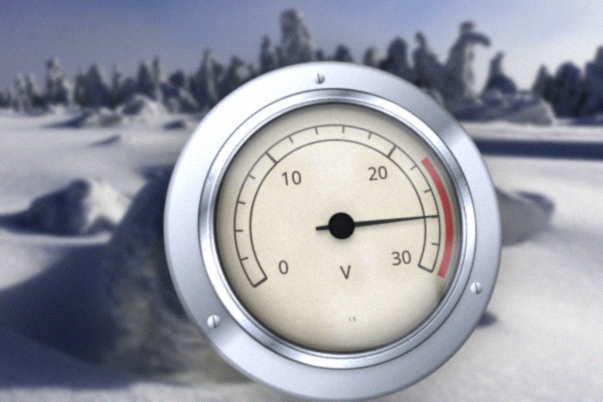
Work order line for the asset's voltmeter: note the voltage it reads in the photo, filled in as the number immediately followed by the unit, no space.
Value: 26V
